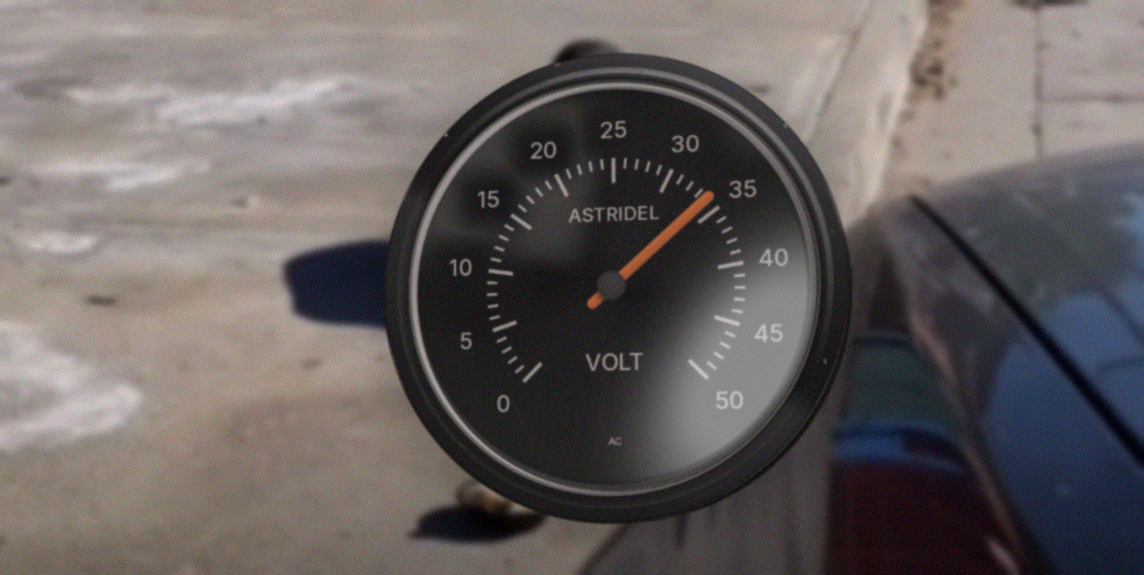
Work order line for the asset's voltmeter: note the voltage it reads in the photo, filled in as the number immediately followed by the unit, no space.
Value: 34V
